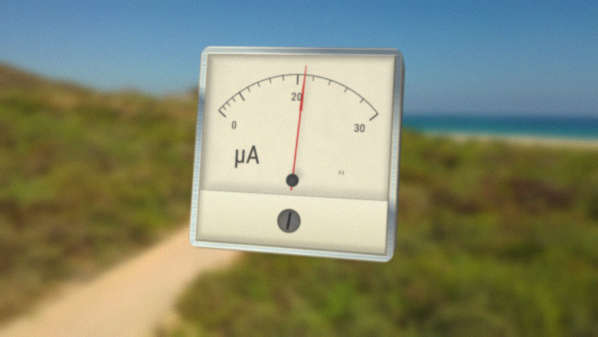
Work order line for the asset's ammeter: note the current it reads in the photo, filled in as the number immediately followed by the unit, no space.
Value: 21µA
